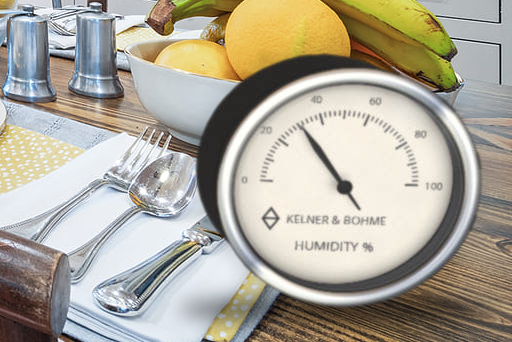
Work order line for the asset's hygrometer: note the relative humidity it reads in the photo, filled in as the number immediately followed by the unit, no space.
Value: 30%
